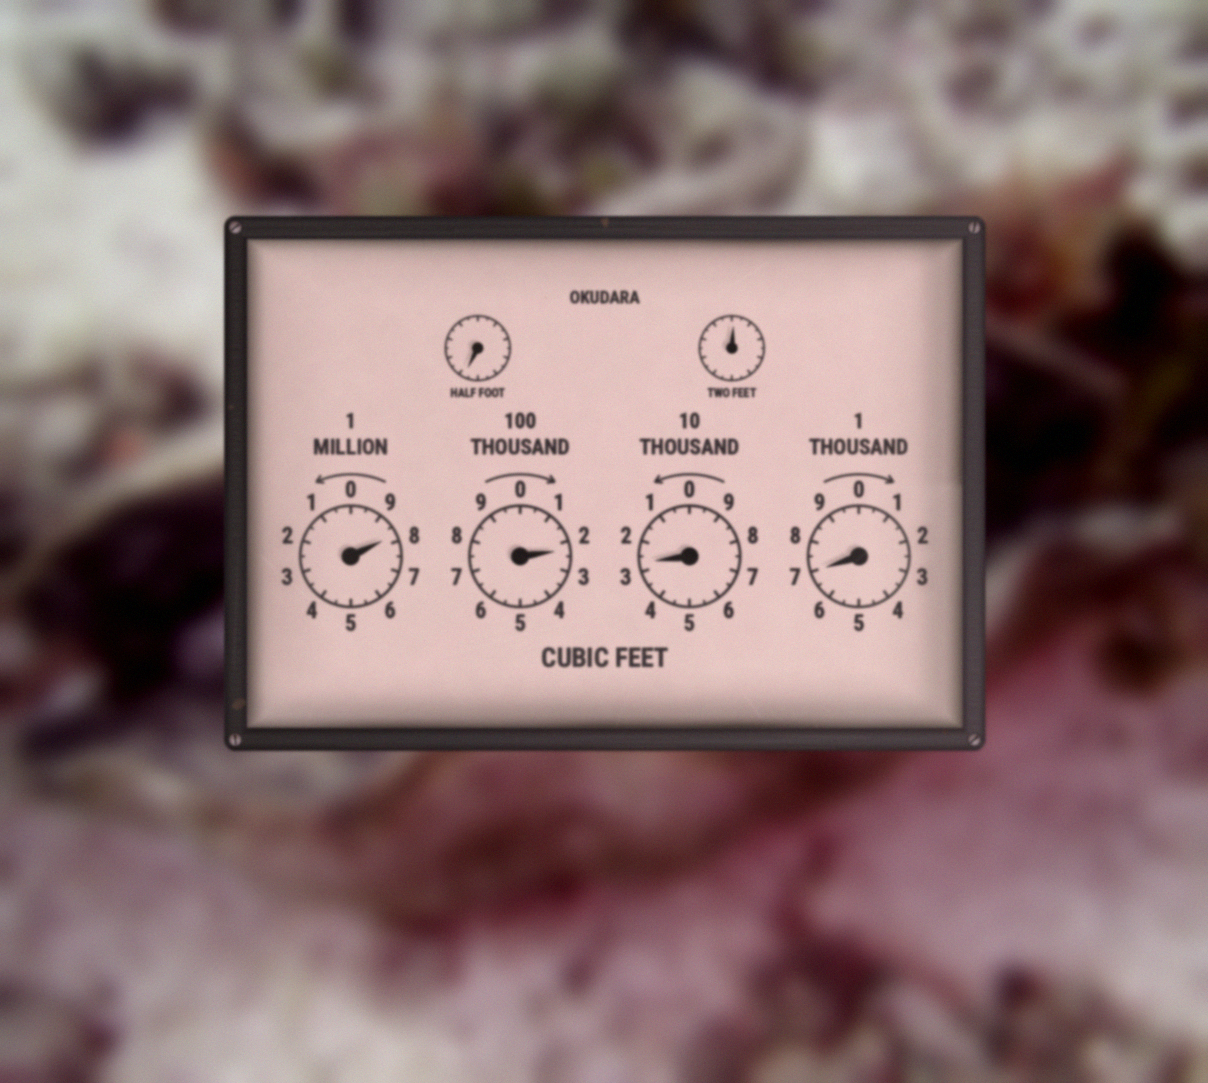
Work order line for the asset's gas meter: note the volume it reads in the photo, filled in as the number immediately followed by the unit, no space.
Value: 822700ft³
